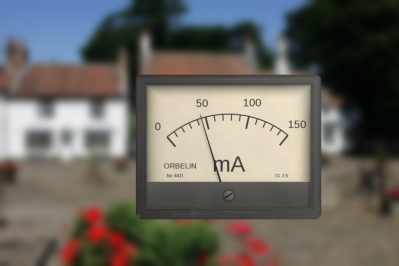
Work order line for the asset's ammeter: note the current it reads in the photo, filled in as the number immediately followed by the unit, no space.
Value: 45mA
